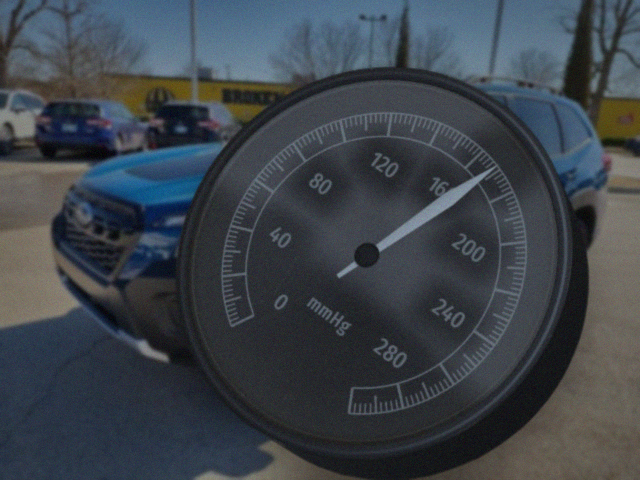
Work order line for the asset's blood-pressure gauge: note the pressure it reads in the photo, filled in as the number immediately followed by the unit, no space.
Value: 170mmHg
